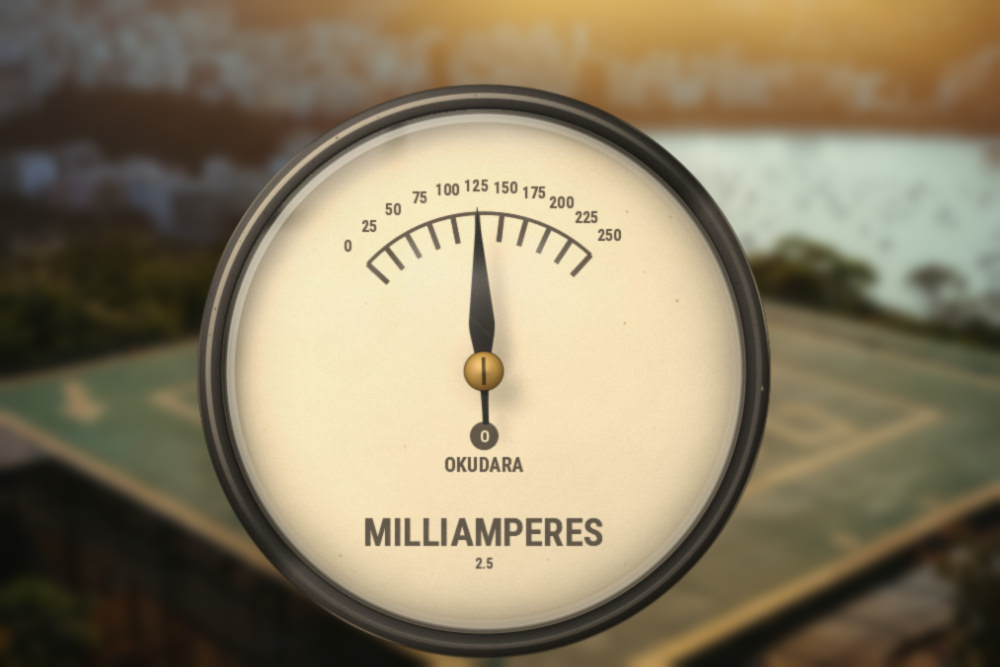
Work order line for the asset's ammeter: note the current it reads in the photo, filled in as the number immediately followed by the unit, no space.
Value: 125mA
